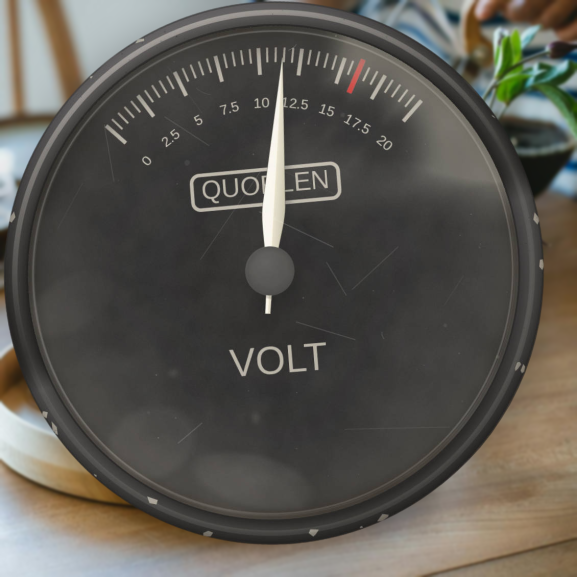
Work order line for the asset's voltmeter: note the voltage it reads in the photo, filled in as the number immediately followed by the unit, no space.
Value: 11.5V
